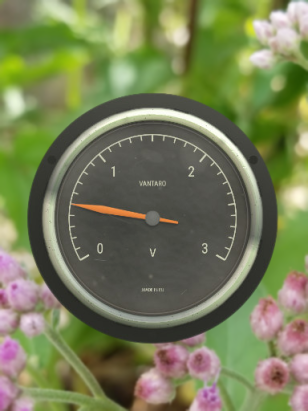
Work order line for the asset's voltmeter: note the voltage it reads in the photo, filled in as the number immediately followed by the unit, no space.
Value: 0.5V
